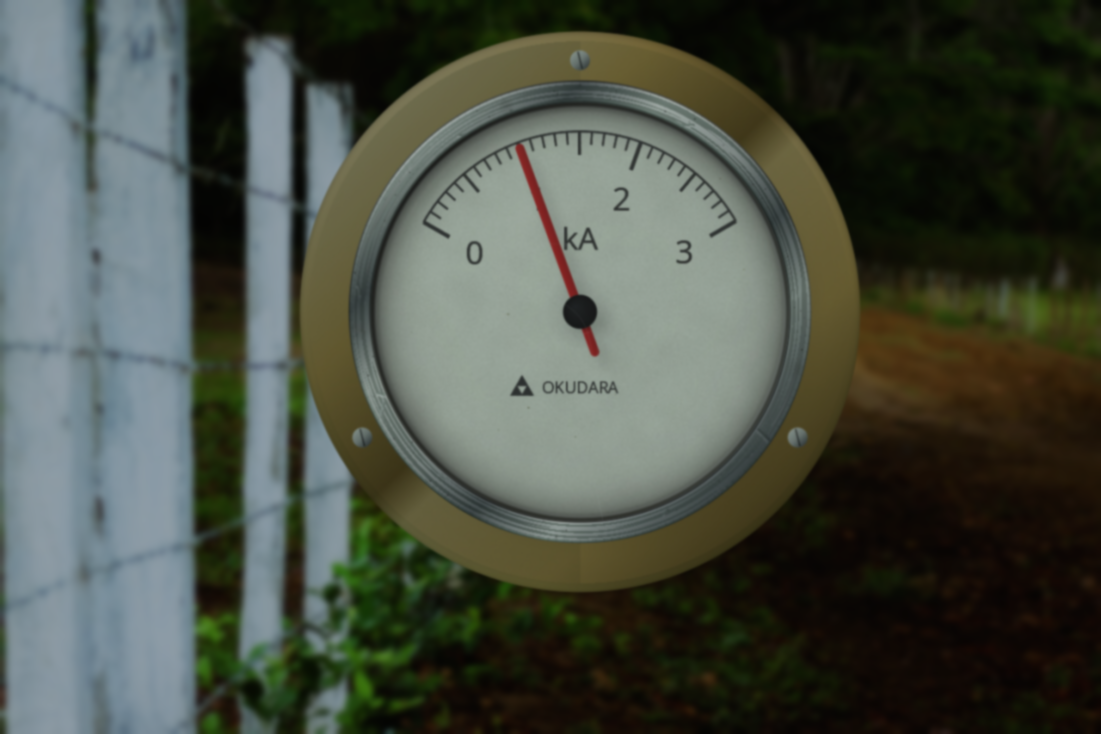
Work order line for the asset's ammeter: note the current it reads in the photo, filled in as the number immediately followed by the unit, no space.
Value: 1kA
